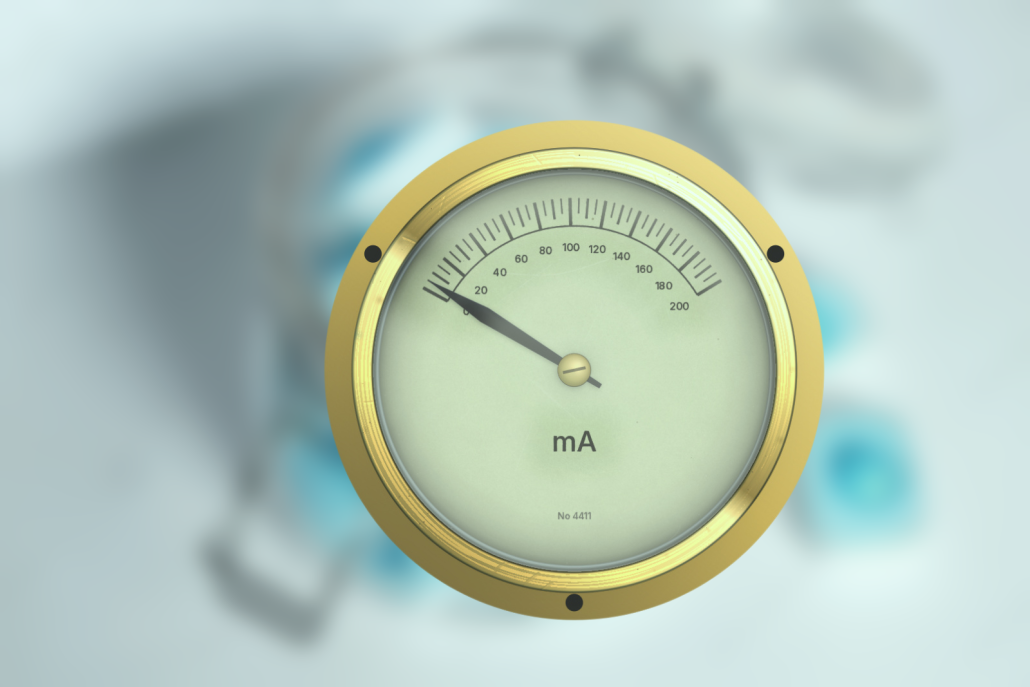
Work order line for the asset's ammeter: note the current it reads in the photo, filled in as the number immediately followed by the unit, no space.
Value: 5mA
